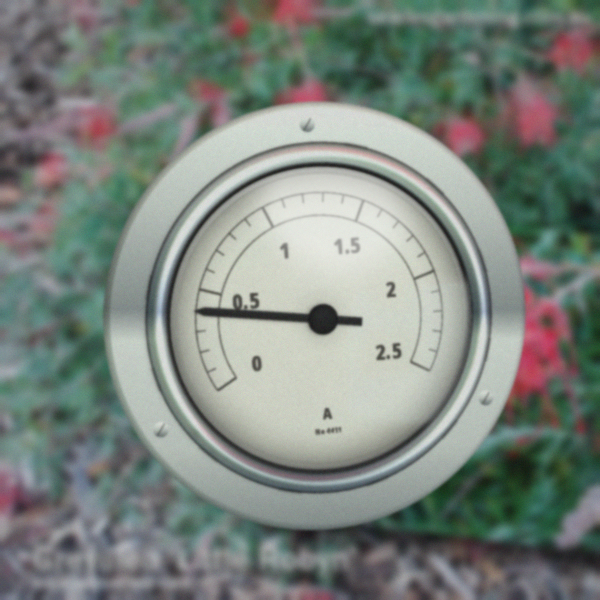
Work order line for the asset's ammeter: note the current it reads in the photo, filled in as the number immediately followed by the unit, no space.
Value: 0.4A
